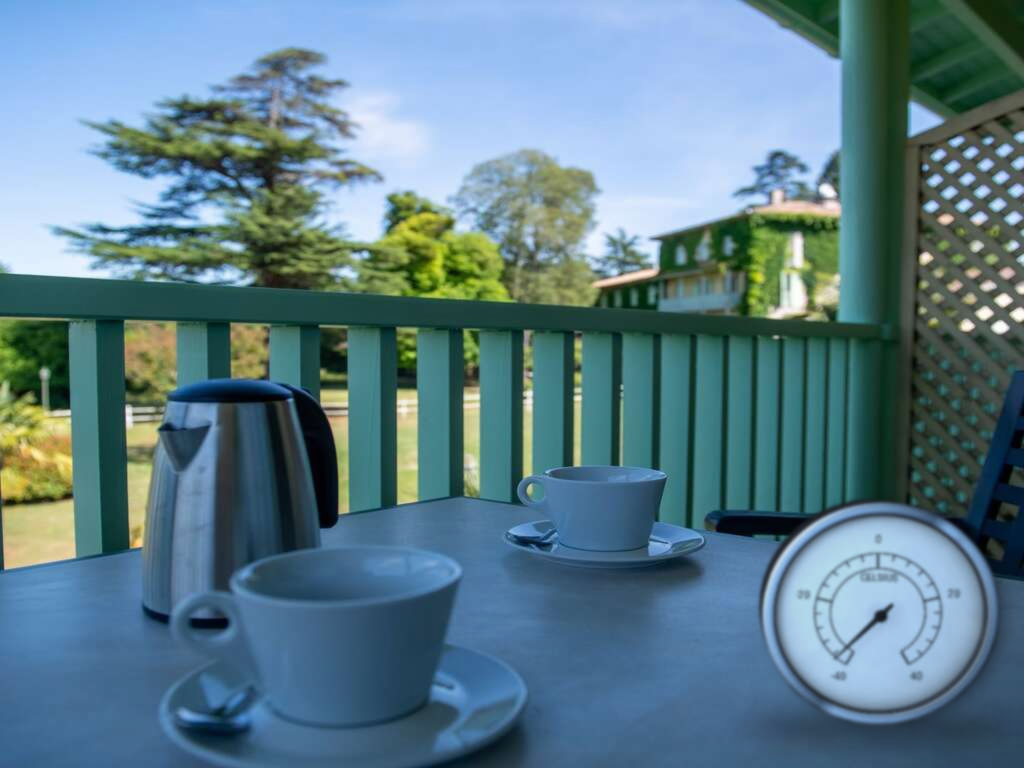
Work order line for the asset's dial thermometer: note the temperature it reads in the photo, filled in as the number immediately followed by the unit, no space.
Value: -36°C
